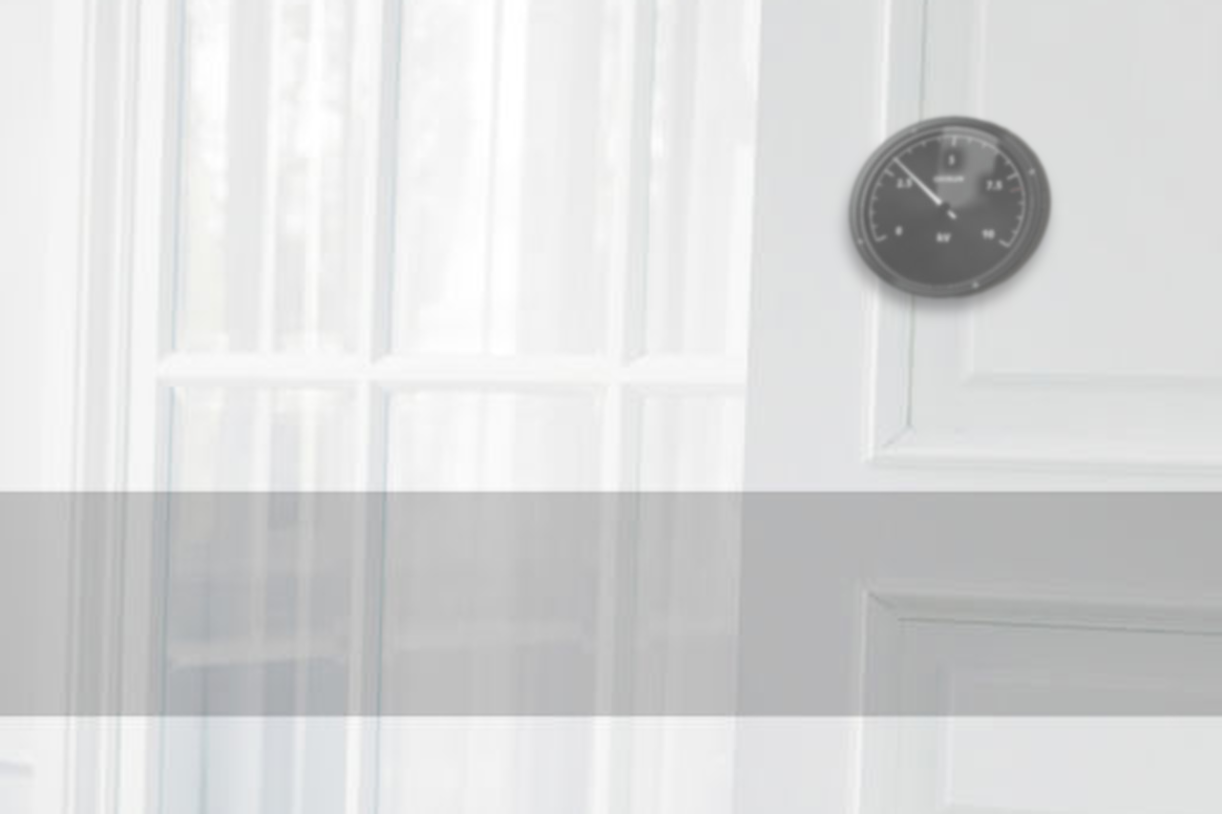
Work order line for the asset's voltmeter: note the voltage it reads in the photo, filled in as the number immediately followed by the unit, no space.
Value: 3kV
